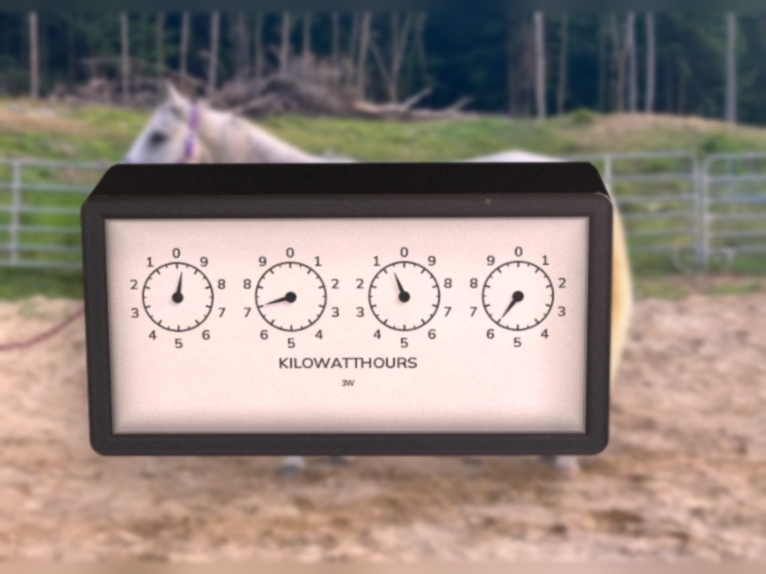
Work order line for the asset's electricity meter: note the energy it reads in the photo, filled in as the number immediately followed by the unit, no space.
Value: 9706kWh
